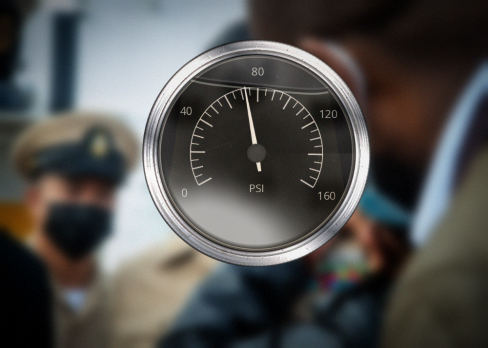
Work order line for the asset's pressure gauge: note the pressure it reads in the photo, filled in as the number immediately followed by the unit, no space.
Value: 72.5psi
